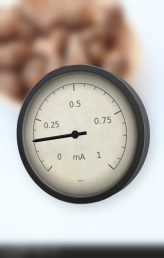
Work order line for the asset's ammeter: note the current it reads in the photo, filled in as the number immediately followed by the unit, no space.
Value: 0.15mA
